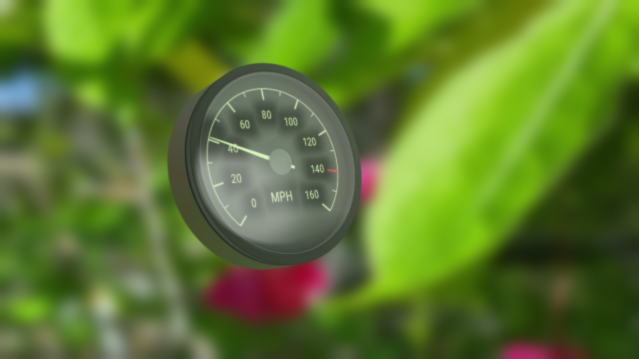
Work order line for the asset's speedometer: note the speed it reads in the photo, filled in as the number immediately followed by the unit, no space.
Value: 40mph
